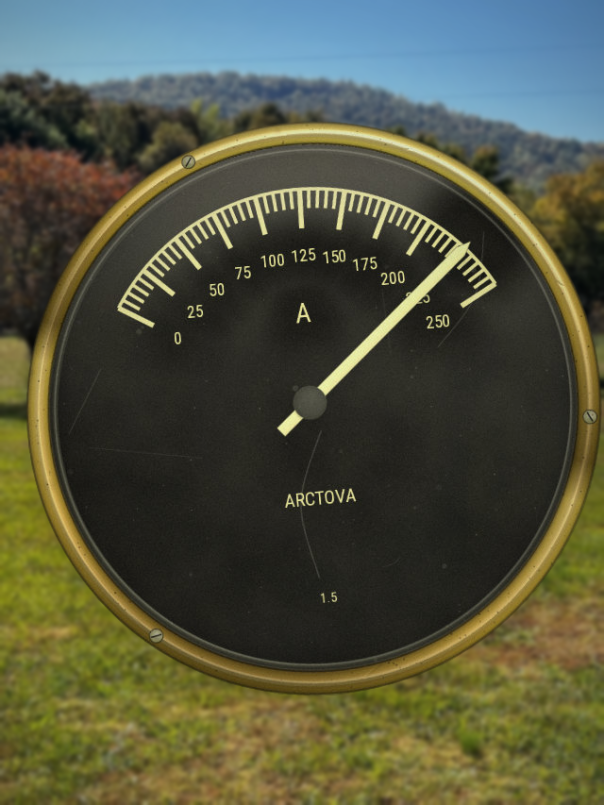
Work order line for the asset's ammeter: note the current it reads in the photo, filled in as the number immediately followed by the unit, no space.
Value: 225A
